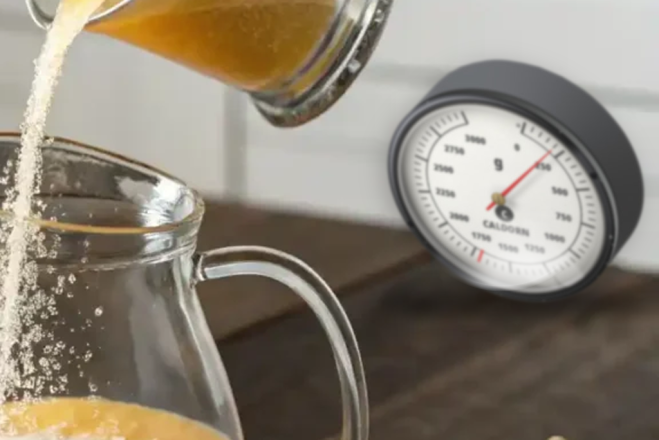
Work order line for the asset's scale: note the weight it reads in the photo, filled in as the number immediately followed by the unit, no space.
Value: 200g
